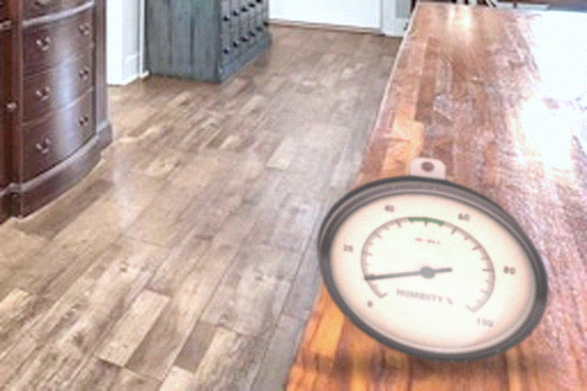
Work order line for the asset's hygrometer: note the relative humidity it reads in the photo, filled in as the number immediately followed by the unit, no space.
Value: 10%
